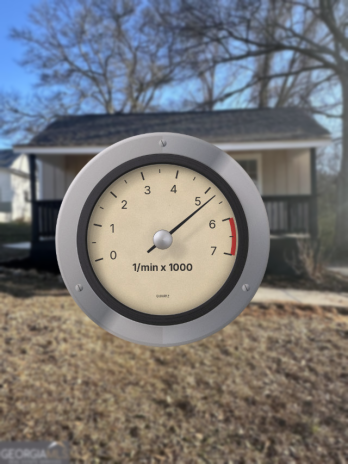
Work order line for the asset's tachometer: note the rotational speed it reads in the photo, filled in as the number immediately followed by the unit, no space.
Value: 5250rpm
